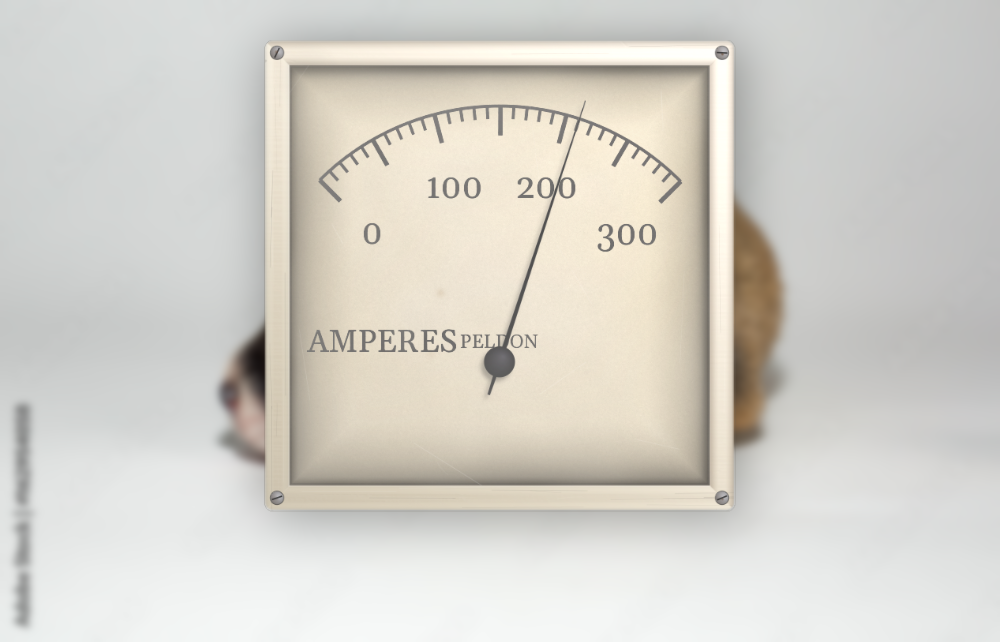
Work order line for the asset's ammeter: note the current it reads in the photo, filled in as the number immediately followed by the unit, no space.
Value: 210A
